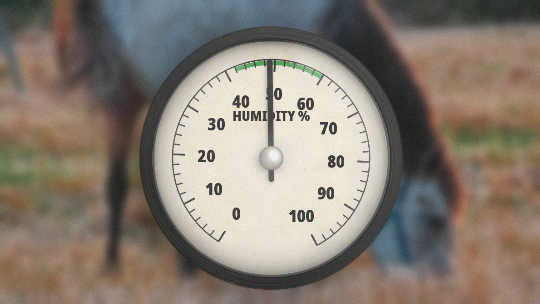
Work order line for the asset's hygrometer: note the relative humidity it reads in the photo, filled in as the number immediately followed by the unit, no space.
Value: 49%
